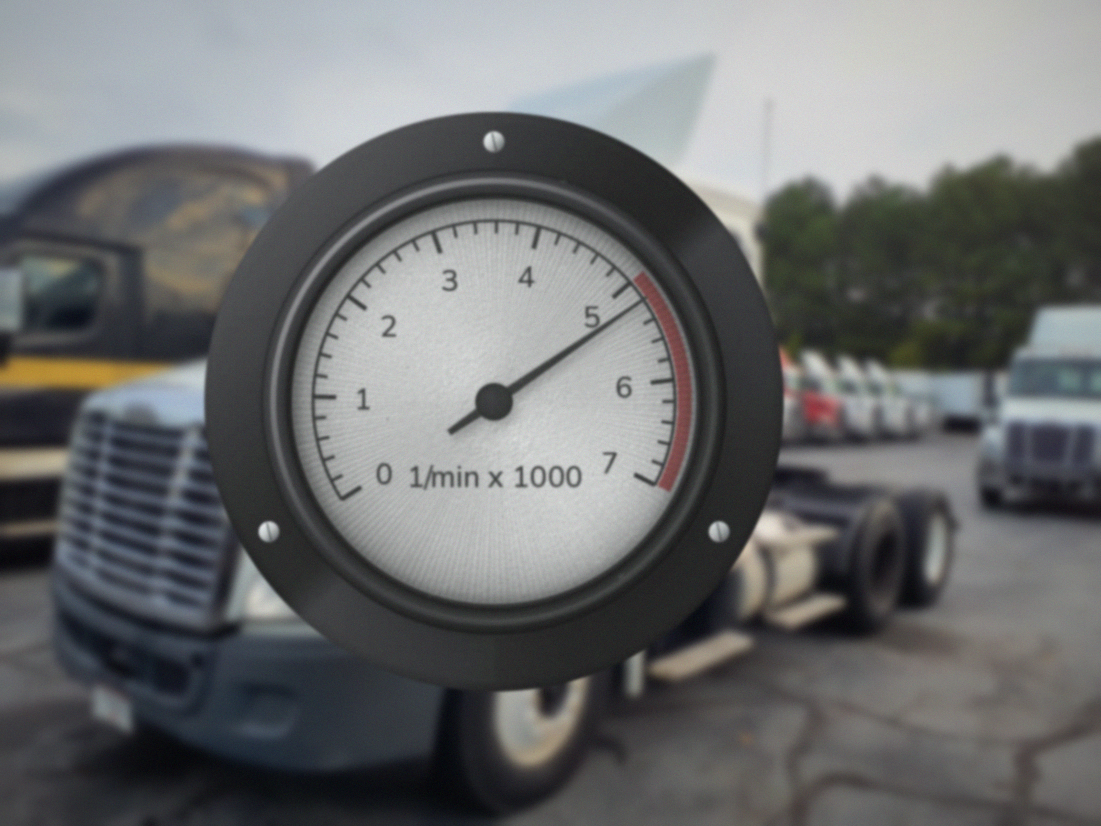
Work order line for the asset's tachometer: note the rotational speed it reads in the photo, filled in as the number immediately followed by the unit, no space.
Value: 5200rpm
